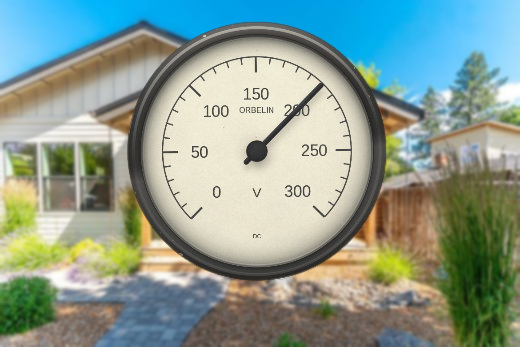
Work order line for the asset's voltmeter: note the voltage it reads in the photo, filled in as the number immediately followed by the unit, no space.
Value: 200V
